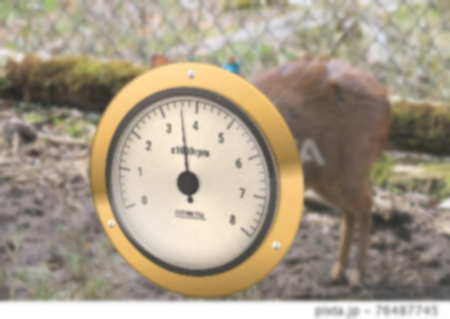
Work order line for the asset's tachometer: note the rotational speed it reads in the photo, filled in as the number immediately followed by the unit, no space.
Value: 3600rpm
